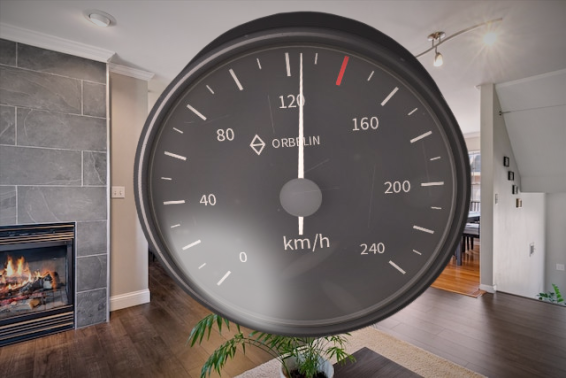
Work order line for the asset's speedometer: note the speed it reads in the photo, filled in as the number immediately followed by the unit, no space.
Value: 125km/h
